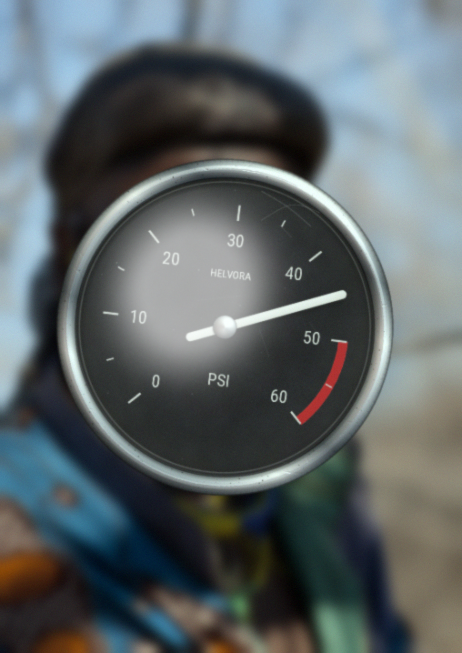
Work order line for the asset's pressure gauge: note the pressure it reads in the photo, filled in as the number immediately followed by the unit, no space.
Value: 45psi
